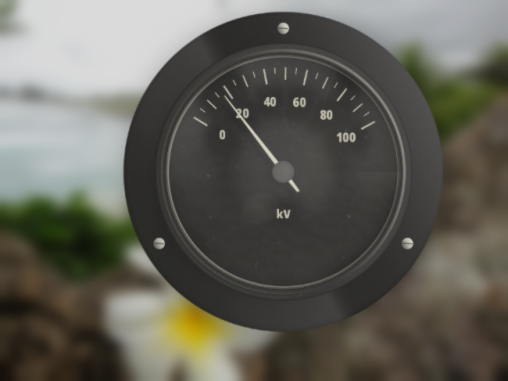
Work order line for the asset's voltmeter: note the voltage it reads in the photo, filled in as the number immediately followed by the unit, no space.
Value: 17.5kV
